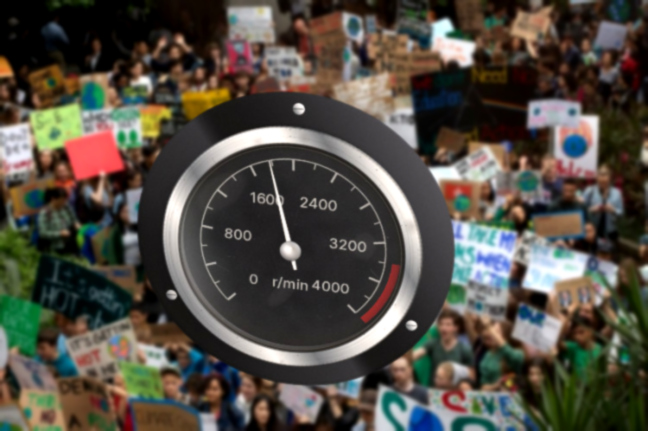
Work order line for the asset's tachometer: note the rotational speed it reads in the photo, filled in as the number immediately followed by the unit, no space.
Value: 1800rpm
